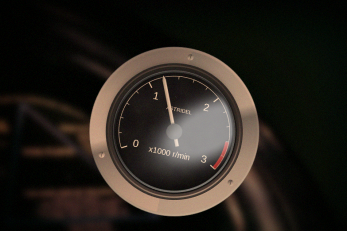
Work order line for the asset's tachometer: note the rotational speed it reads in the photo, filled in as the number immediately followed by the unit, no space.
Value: 1200rpm
